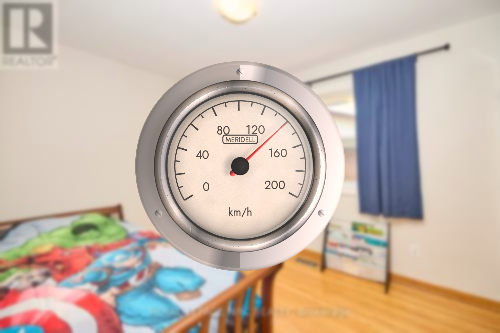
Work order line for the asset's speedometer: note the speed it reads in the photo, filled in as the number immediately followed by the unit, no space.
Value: 140km/h
